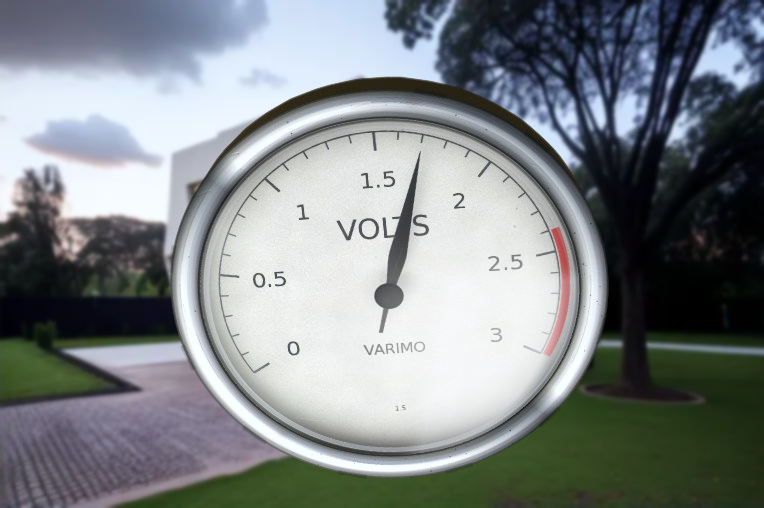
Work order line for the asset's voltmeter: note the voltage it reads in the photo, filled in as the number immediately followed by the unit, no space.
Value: 1.7V
